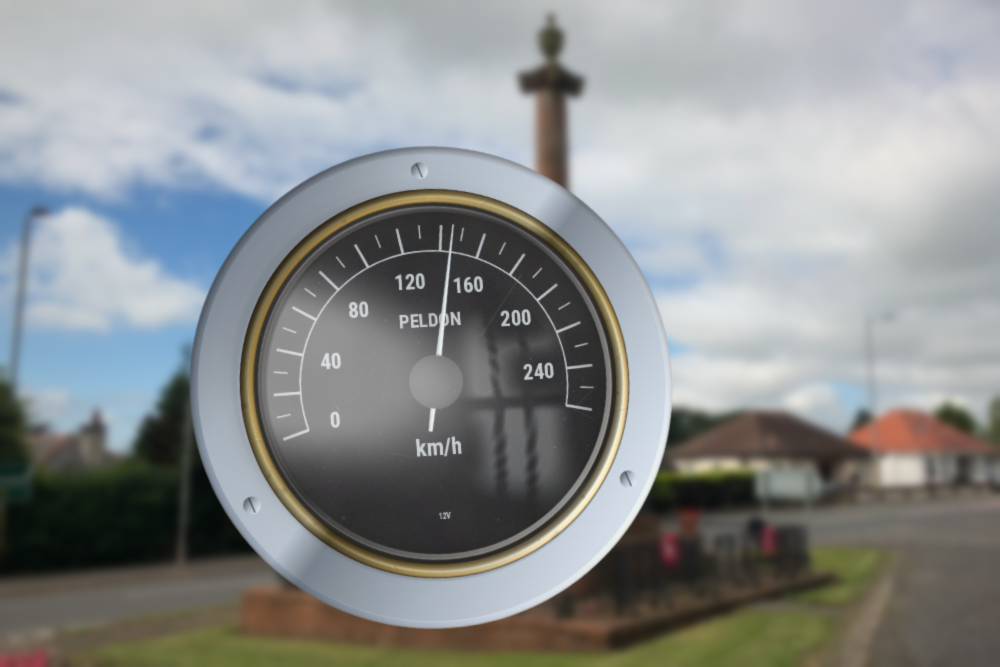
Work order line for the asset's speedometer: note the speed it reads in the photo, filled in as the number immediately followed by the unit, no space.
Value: 145km/h
